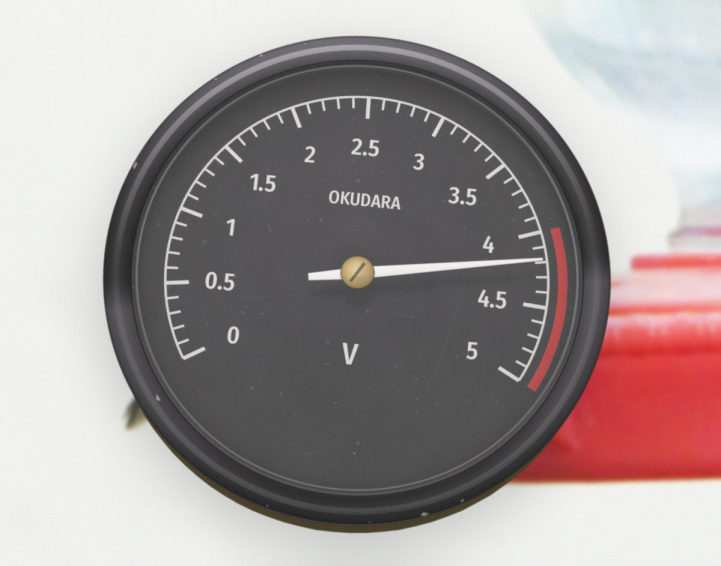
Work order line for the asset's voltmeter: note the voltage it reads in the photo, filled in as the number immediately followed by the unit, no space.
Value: 4.2V
